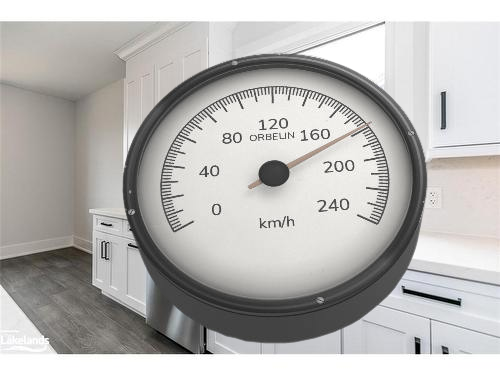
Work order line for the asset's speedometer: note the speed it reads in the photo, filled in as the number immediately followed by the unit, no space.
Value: 180km/h
